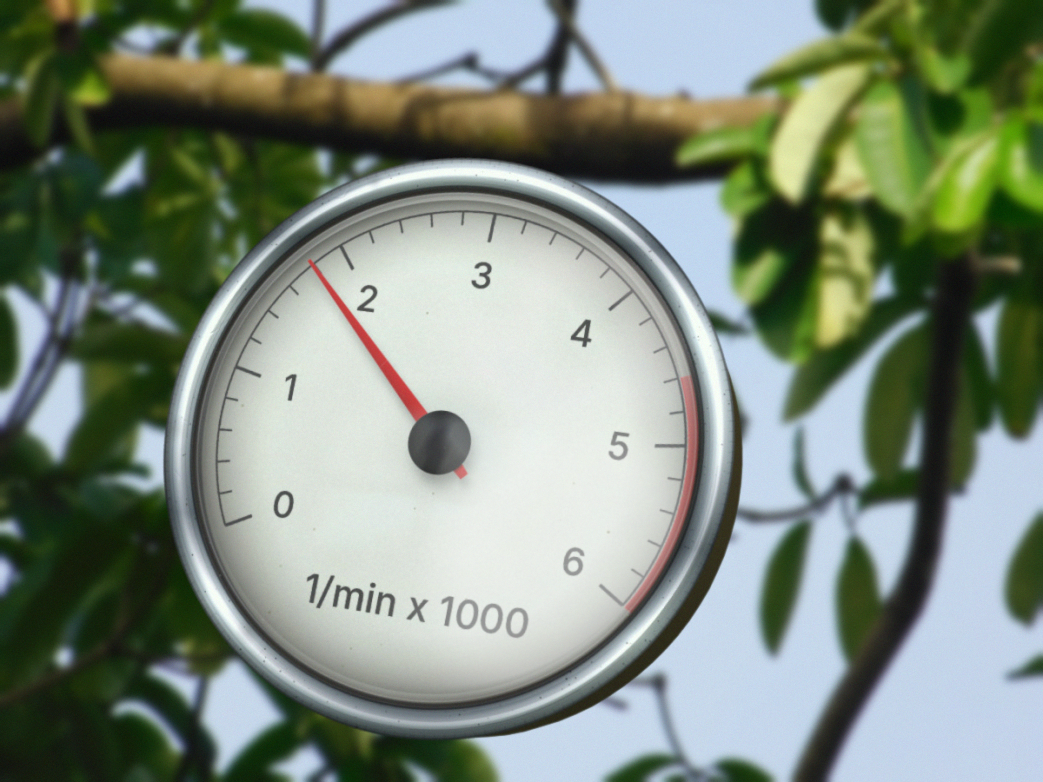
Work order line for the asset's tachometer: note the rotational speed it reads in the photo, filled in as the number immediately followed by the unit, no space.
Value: 1800rpm
